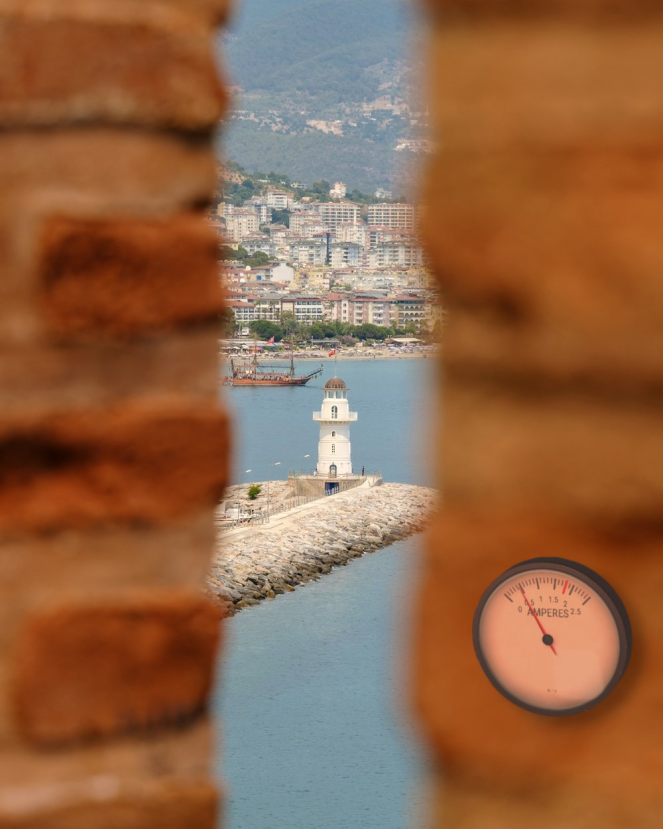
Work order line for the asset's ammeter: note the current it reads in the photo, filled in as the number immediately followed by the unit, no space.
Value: 0.5A
